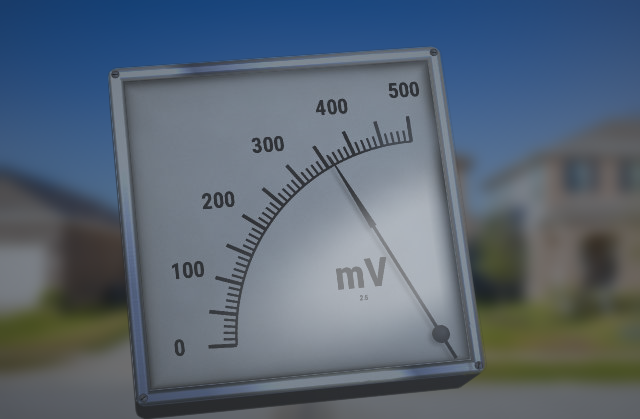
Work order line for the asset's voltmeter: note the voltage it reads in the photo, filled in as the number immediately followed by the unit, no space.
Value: 360mV
